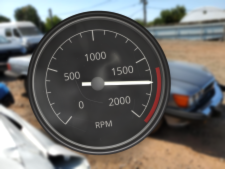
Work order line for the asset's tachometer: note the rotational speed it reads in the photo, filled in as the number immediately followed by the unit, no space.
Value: 1700rpm
